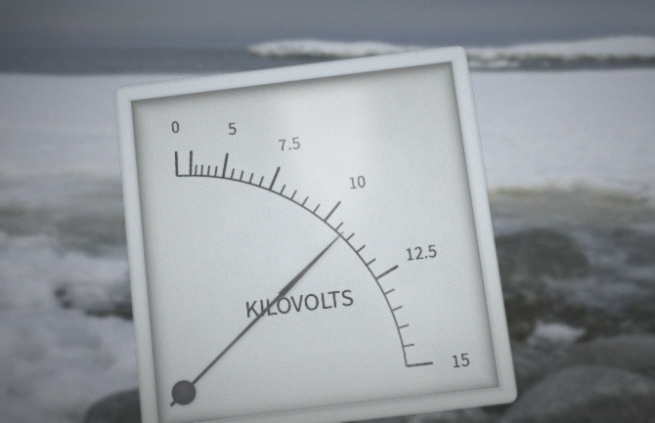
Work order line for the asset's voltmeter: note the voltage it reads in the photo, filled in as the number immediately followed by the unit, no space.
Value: 10.75kV
